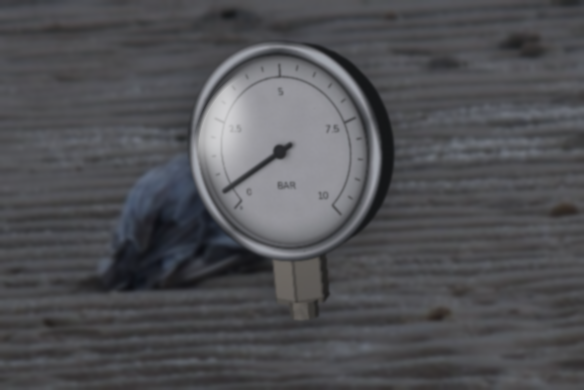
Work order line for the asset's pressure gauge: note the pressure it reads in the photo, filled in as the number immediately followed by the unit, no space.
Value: 0.5bar
